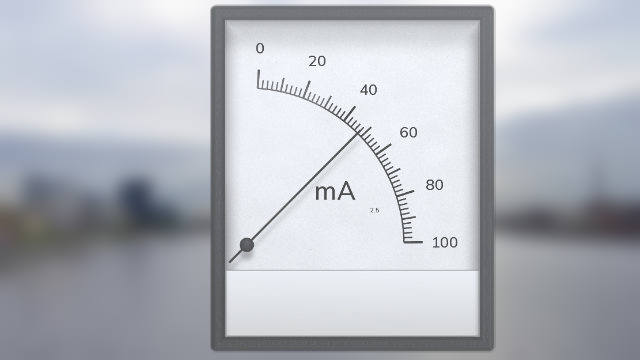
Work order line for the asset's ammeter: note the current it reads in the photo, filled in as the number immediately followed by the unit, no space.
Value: 48mA
